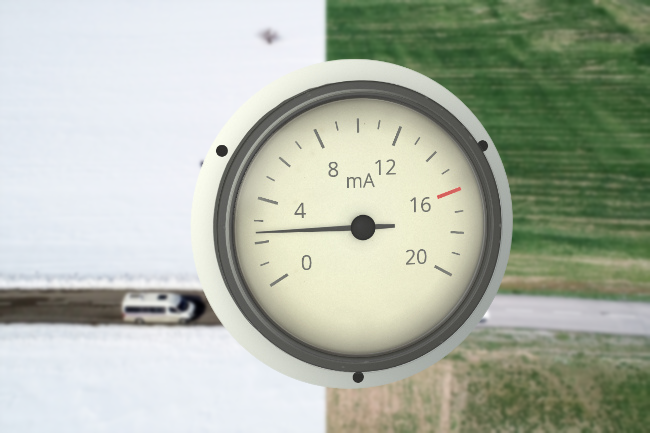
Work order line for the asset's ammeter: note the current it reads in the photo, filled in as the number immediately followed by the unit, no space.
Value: 2.5mA
